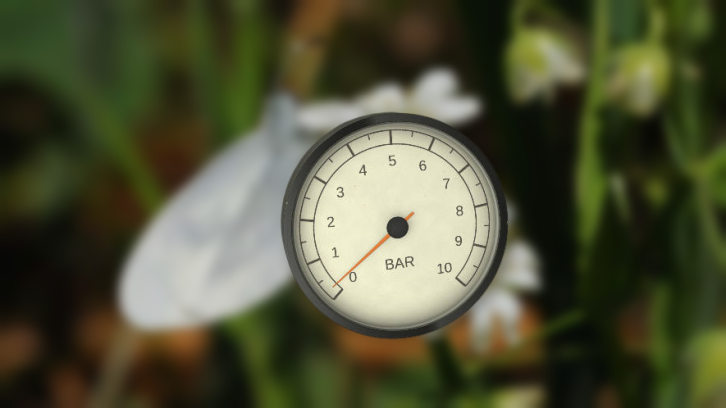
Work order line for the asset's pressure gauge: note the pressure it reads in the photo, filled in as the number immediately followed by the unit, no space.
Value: 0.25bar
